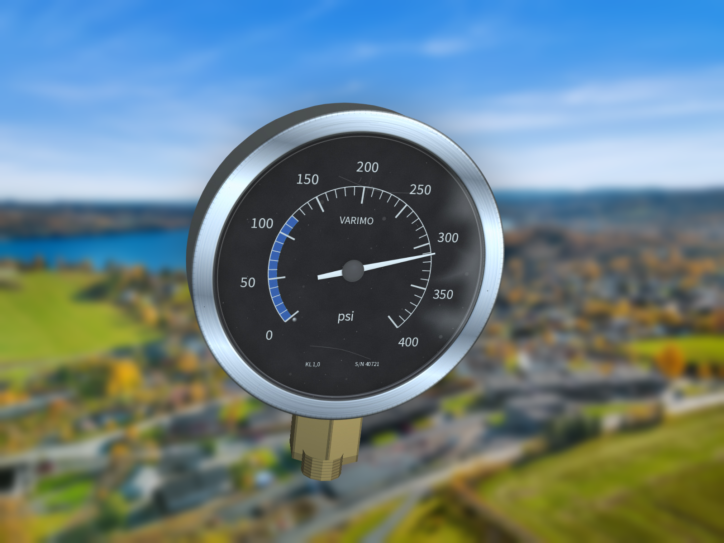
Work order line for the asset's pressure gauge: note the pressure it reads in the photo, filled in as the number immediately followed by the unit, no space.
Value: 310psi
